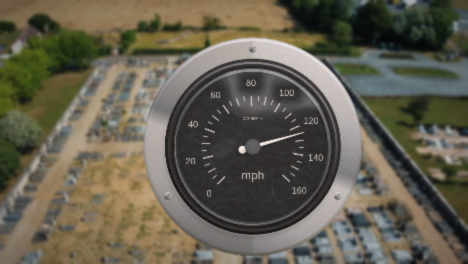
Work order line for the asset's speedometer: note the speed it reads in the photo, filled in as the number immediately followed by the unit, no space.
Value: 125mph
